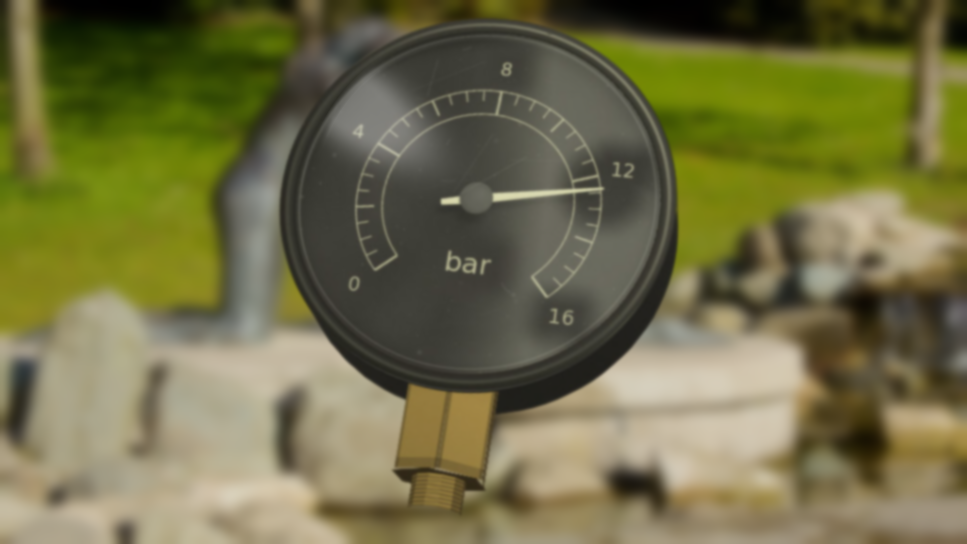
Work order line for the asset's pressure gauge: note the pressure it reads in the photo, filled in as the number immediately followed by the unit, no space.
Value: 12.5bar
